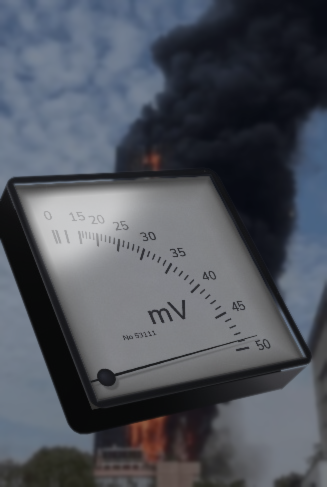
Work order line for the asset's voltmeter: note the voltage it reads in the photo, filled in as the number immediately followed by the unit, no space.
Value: 49mV
